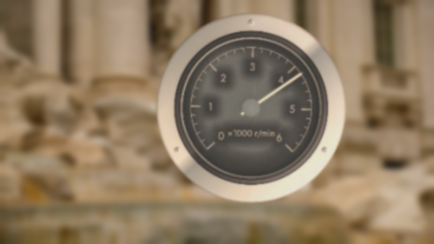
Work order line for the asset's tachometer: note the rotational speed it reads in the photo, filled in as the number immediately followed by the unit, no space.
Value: 4200rpm
